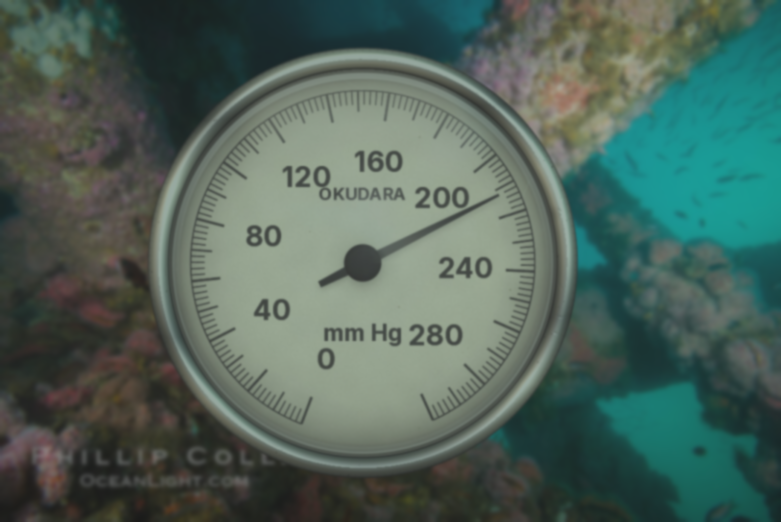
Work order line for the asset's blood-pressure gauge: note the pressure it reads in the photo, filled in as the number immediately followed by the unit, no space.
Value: 212mmHg
